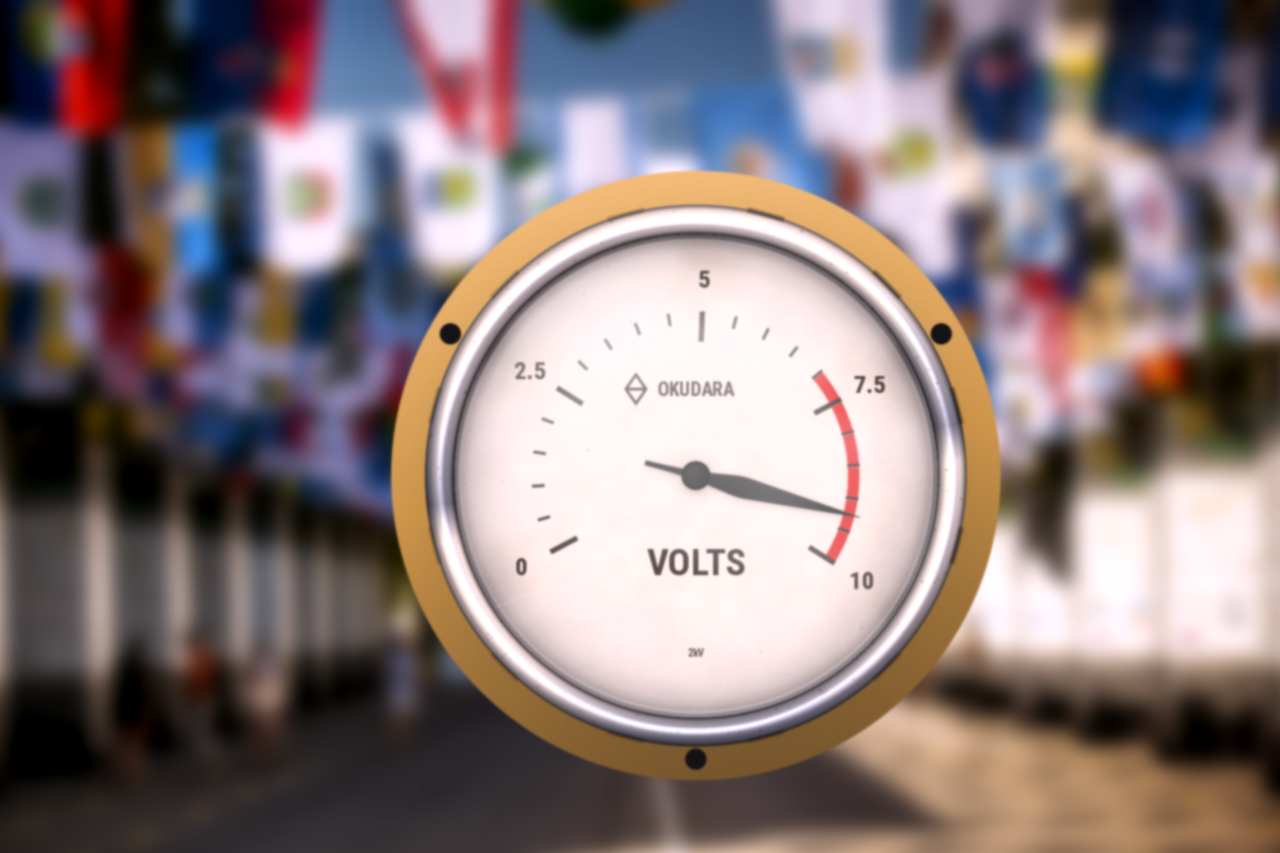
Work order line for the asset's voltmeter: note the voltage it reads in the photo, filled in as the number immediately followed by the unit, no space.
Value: 9.25V
